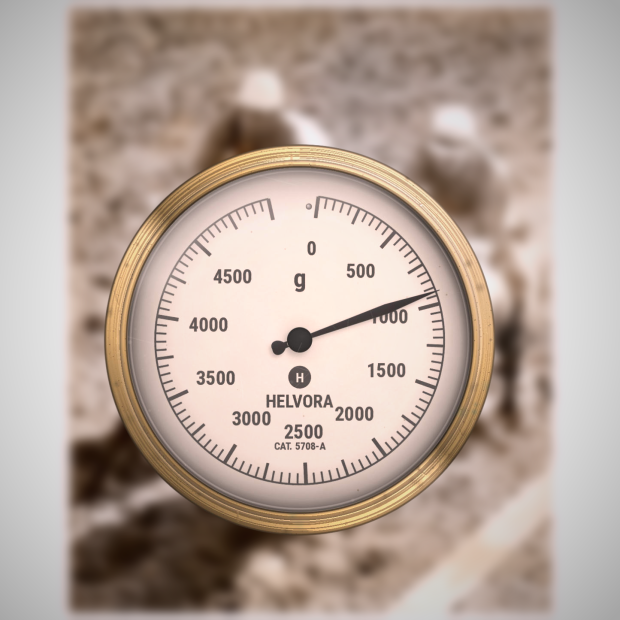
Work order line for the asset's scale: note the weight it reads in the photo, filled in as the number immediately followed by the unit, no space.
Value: 925g
